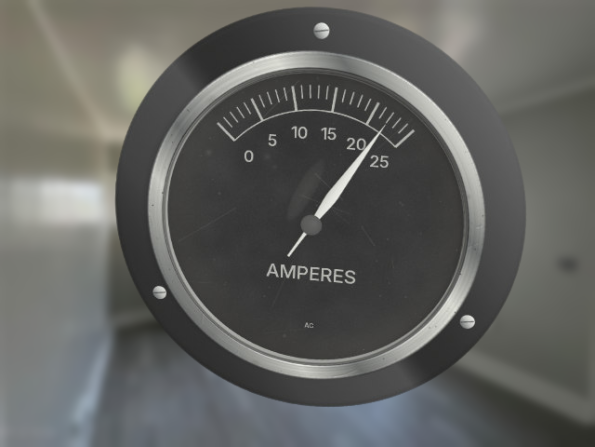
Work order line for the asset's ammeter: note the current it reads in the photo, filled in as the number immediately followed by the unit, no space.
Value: 22A
